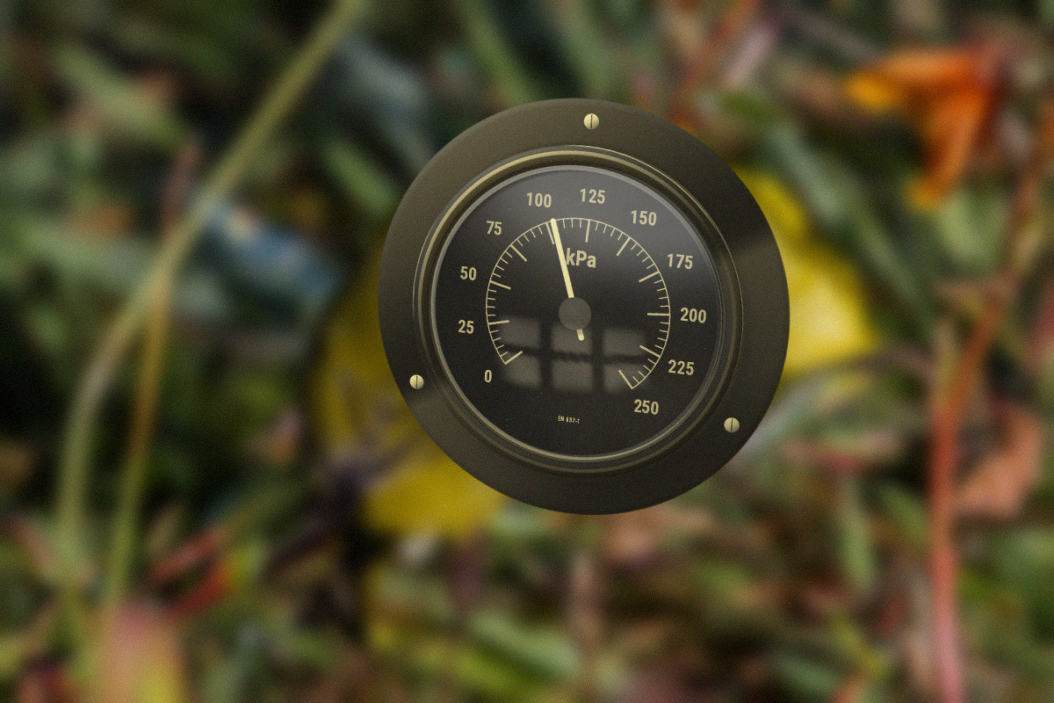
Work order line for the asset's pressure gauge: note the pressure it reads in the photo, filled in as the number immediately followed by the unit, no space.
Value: 105kPa
